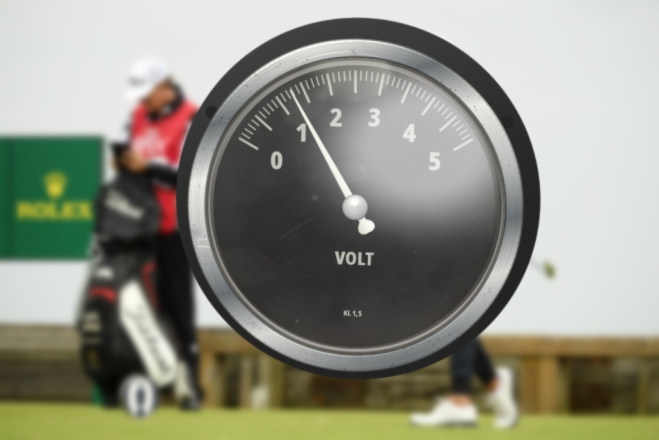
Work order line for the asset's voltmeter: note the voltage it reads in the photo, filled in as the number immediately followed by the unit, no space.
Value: 1.3V
